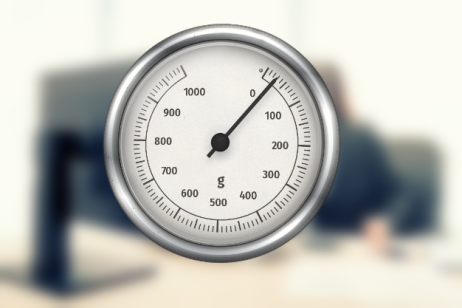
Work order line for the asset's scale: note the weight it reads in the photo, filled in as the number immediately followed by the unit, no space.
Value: 30g
